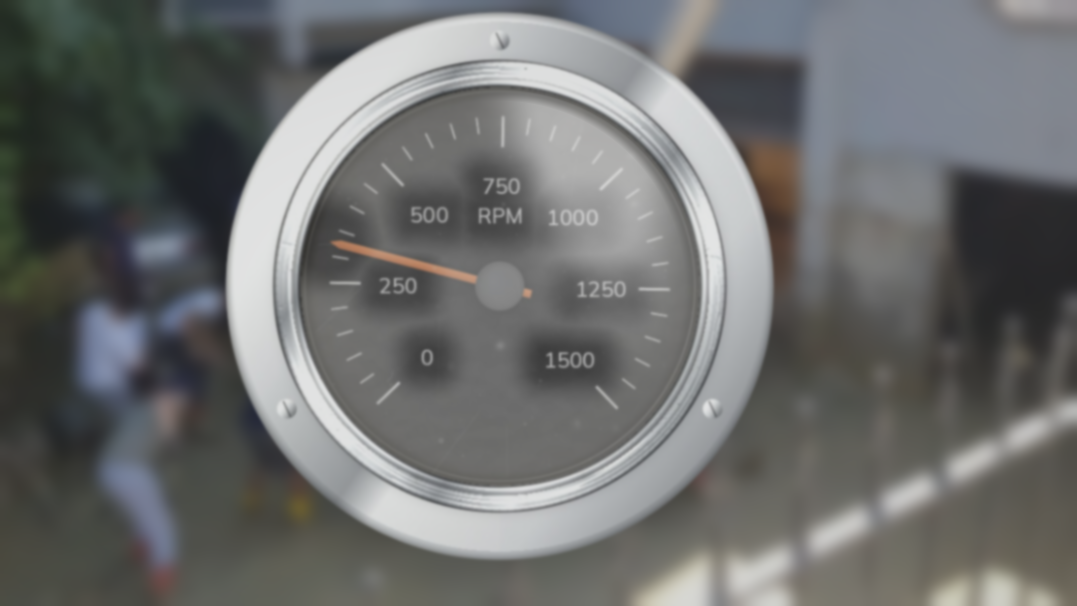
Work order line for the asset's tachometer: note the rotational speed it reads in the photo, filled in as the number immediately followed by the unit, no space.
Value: 325rpm
